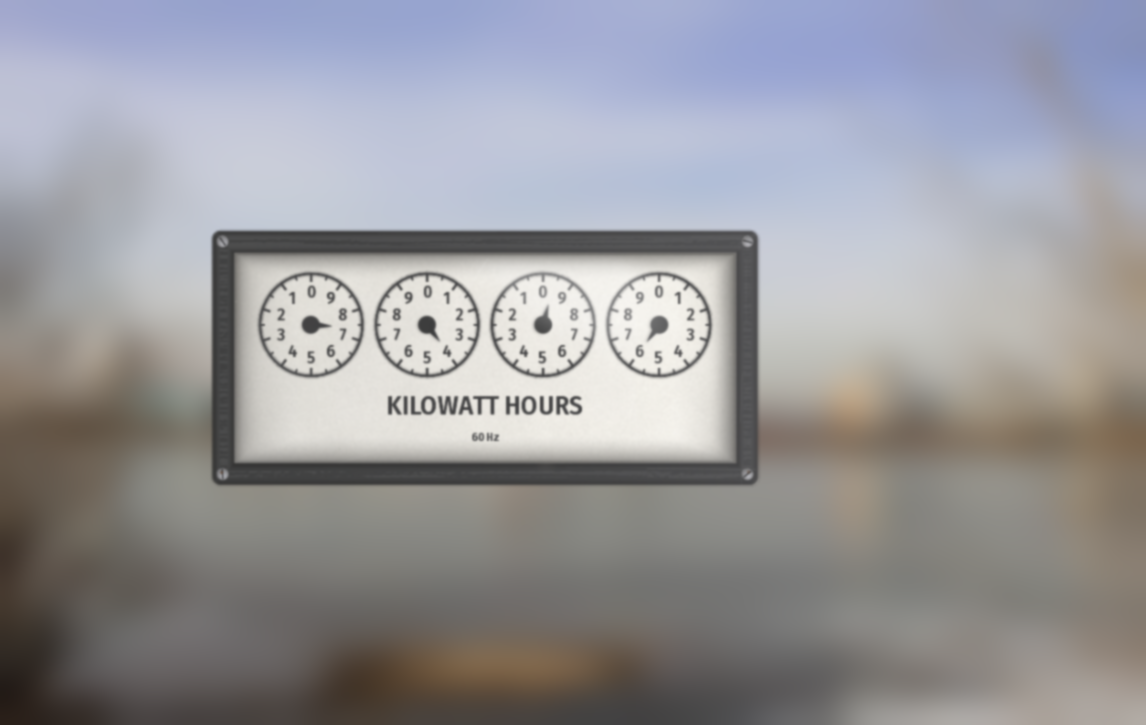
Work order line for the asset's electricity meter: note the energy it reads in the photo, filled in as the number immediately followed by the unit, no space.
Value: 7396kWh
